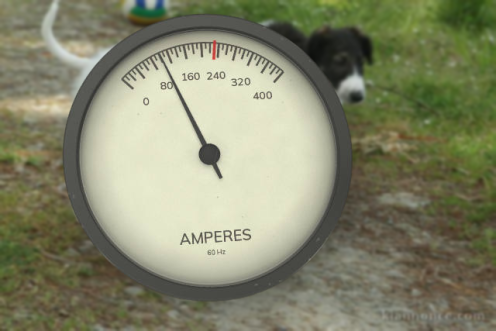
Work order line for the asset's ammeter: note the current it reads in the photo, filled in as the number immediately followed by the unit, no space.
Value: 100A
